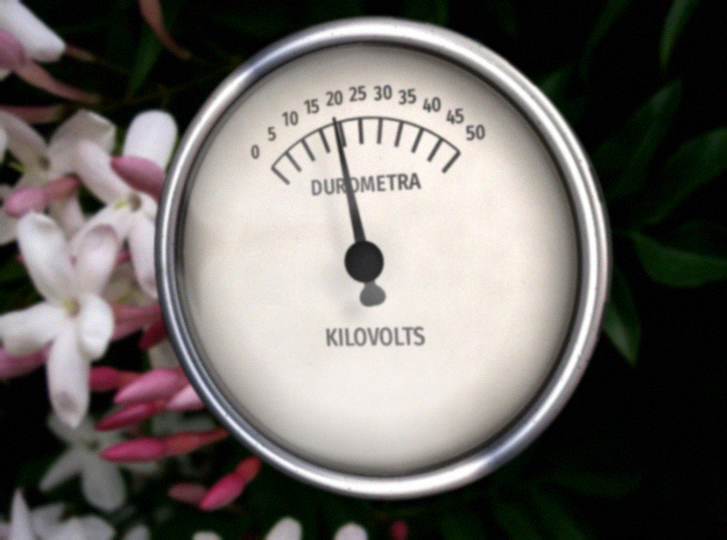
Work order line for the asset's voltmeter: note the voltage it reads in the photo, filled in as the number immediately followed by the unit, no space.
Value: 20kV
